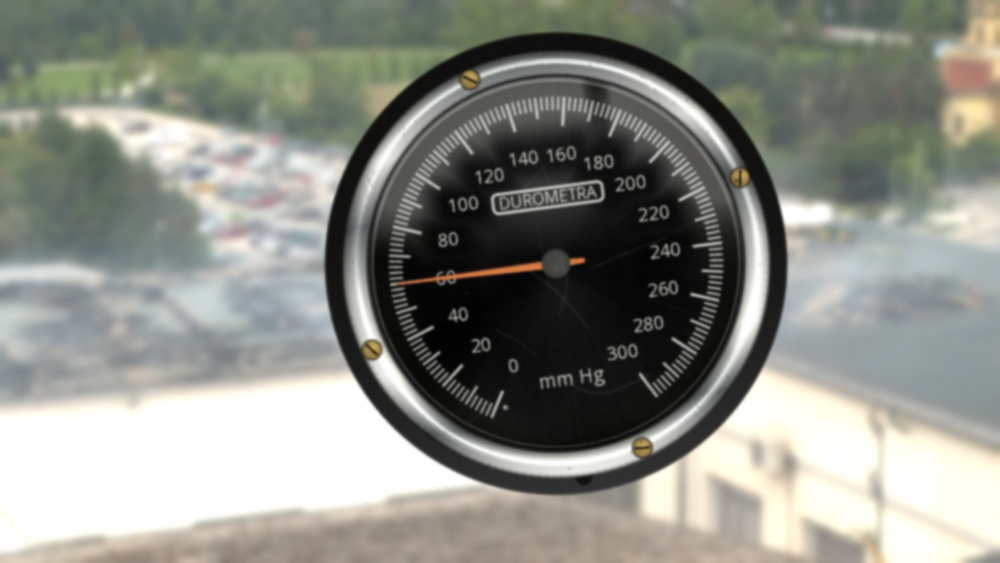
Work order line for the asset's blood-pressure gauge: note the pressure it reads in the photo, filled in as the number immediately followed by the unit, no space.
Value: 60mmHg
